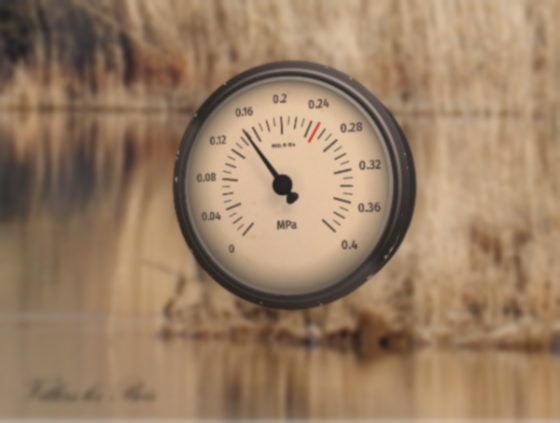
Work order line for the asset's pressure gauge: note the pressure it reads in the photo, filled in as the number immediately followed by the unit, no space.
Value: 0.15MPa
